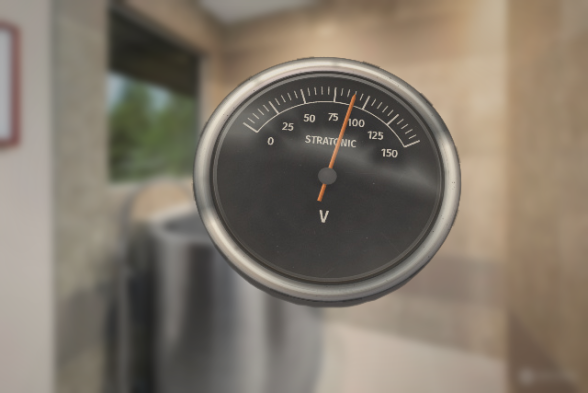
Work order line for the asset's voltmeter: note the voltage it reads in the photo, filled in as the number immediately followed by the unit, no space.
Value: 90V
